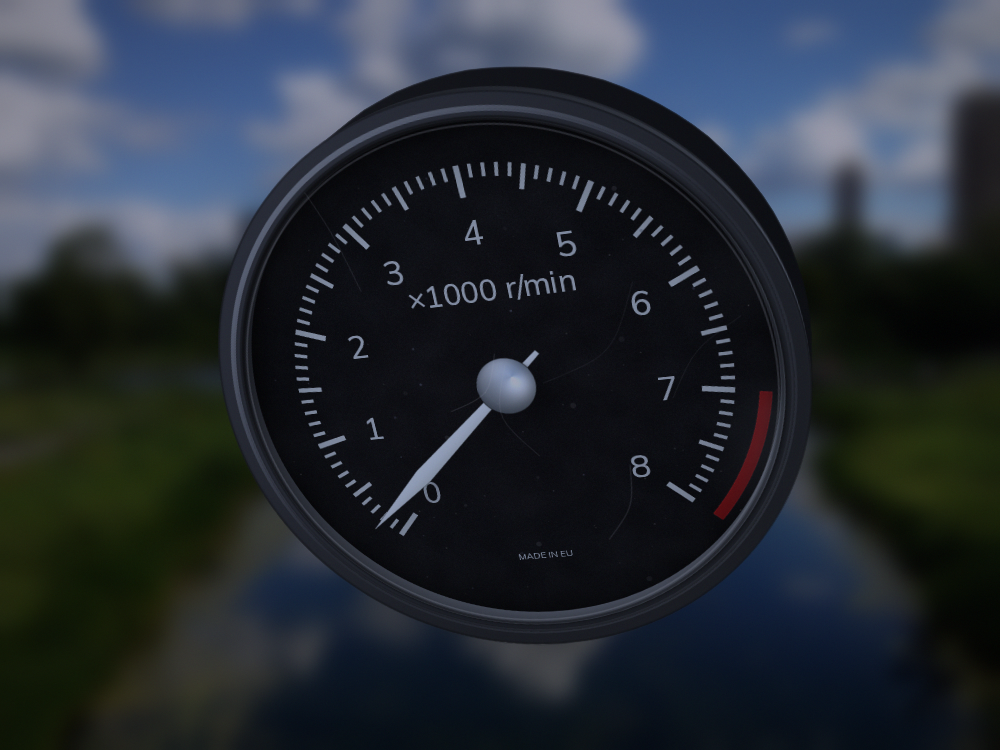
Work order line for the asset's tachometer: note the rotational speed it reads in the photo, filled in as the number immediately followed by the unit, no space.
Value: 200rpm
